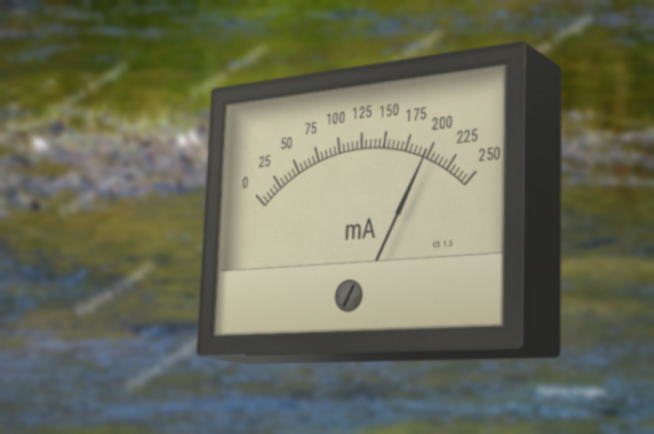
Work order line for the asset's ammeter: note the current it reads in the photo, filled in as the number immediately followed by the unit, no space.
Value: 200mA
